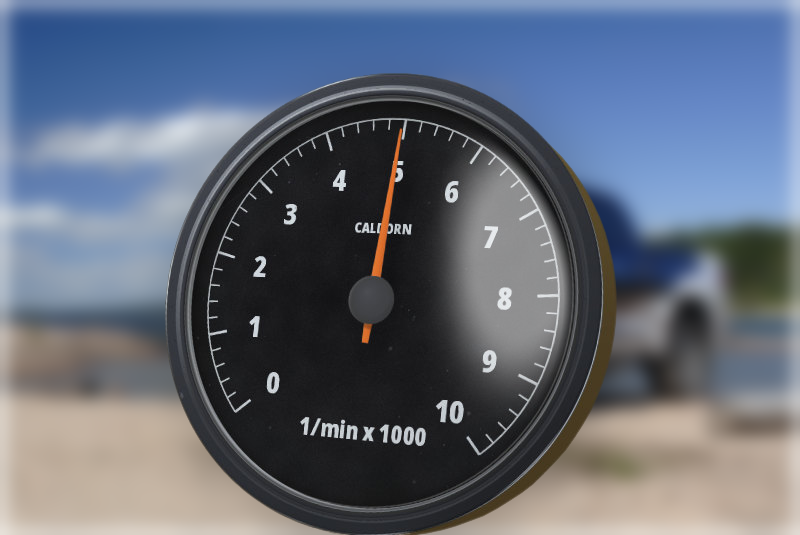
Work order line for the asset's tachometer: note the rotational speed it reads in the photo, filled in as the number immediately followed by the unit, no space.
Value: 5000rpm
